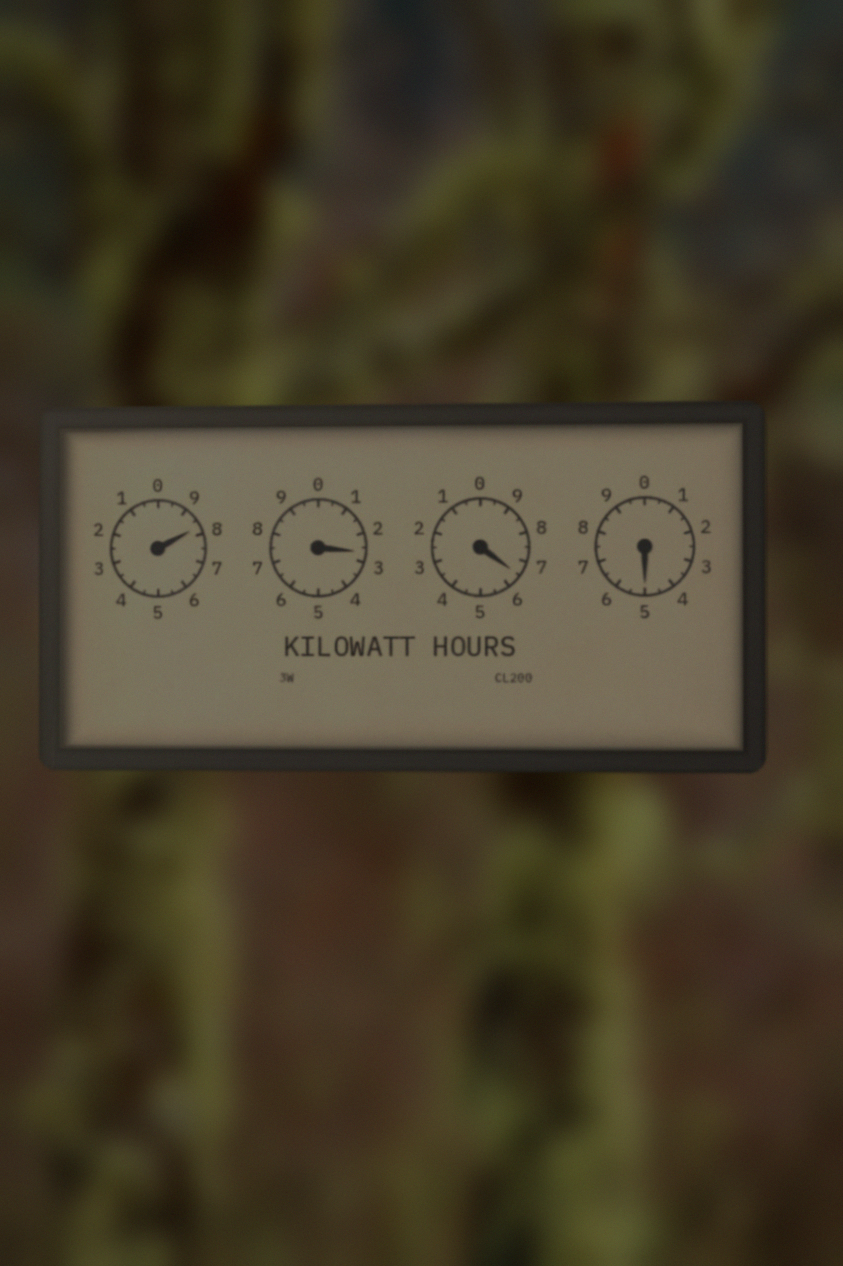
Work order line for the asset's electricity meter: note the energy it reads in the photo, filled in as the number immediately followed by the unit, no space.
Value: 8265kWh
